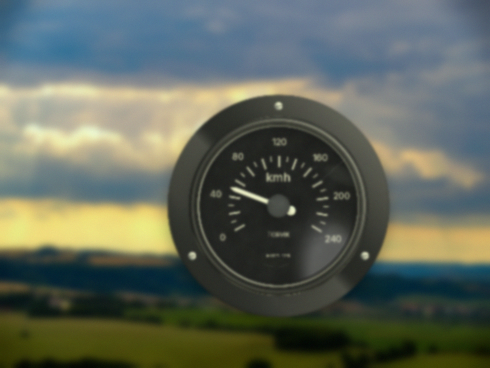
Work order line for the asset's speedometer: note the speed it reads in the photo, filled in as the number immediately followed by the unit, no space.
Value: 50km/h
